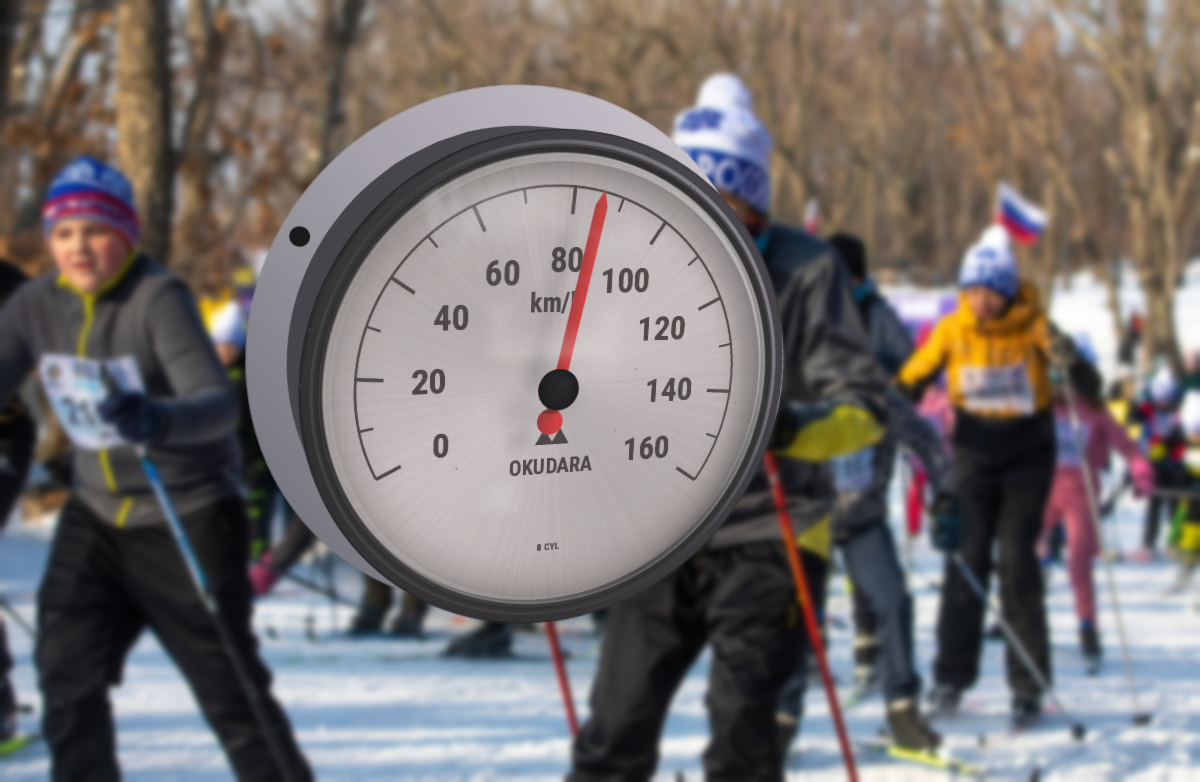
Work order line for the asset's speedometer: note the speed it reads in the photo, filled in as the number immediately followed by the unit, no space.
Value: 85km/h
